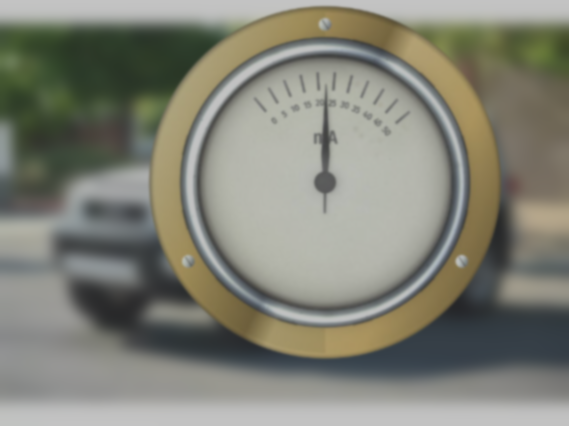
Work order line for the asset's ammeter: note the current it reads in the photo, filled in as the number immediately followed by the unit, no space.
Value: 22.5mA
